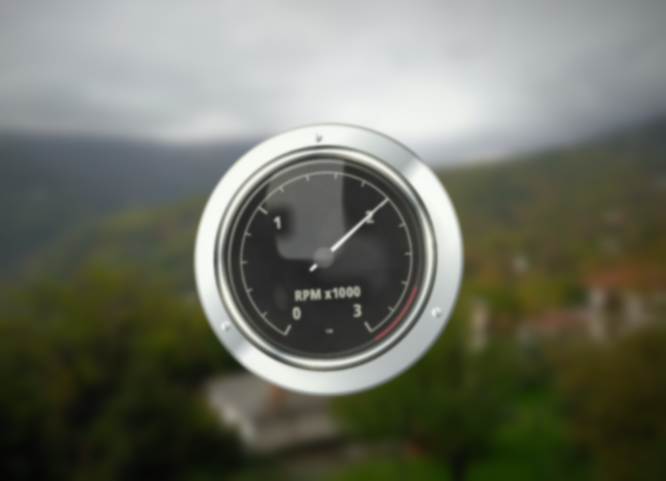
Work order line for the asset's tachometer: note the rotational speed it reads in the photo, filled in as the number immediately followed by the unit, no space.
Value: 2000rpm
